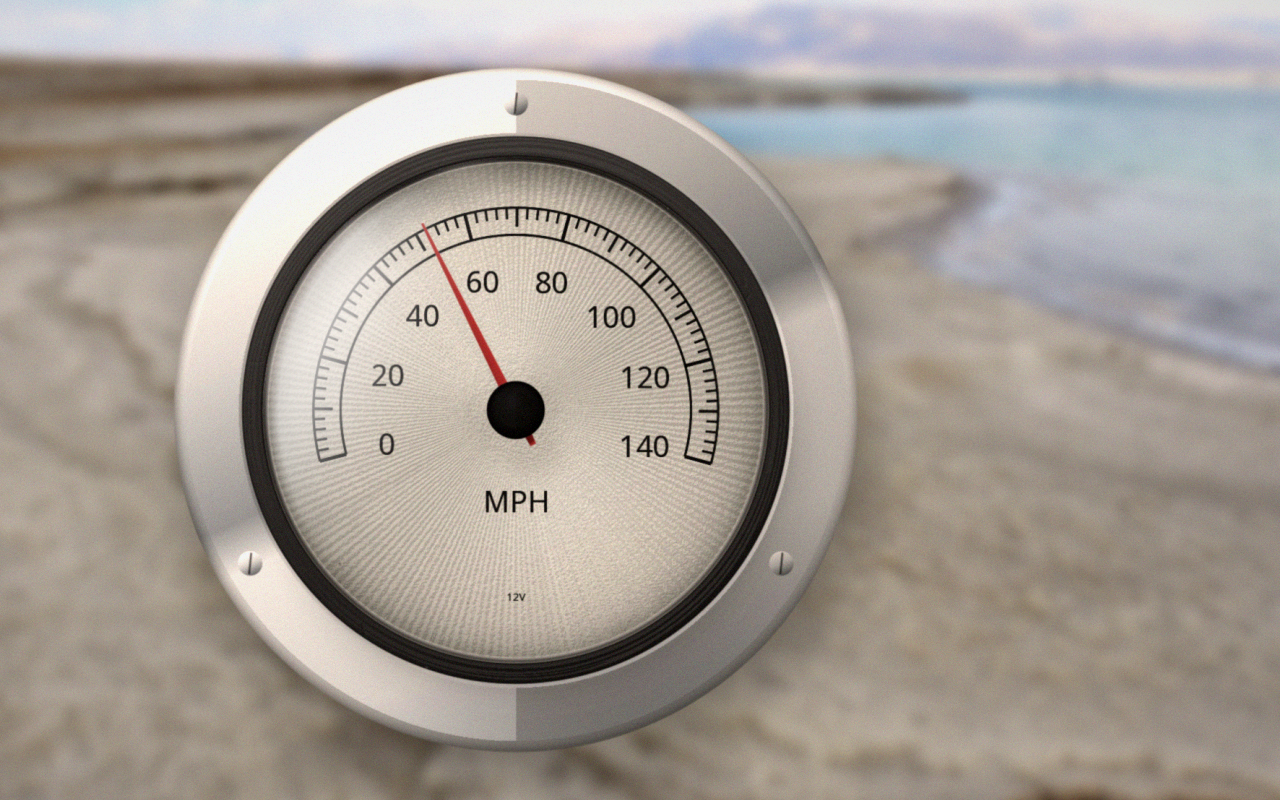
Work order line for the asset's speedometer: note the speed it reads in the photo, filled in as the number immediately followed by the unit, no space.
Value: 52mph
